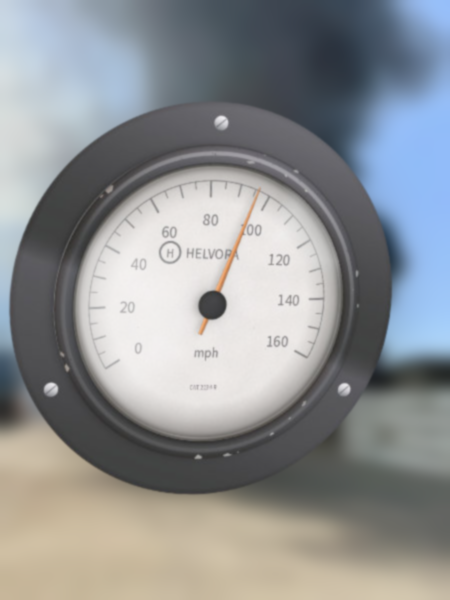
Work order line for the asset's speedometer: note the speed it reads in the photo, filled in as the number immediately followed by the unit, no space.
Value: 95mph
